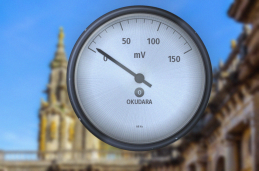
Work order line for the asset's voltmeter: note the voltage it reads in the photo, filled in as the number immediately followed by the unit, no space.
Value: 5mV
